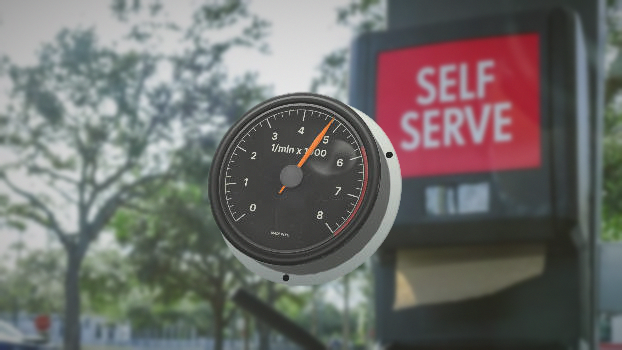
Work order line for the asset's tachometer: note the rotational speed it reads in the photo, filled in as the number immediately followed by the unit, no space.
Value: 4800rpm
